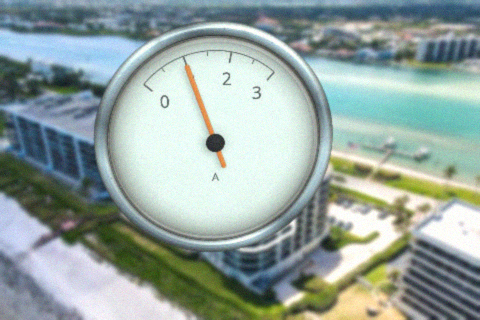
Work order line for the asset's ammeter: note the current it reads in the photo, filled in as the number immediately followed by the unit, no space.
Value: 1A
